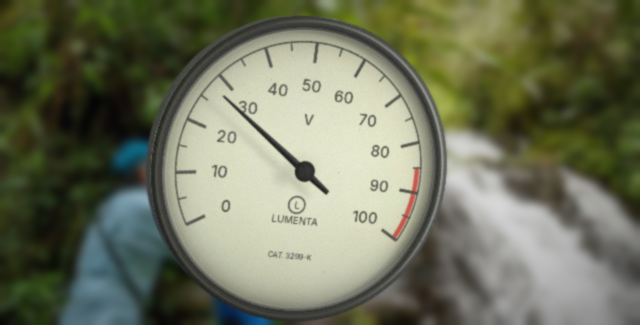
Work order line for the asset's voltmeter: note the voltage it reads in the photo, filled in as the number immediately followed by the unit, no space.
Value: 27.5V
